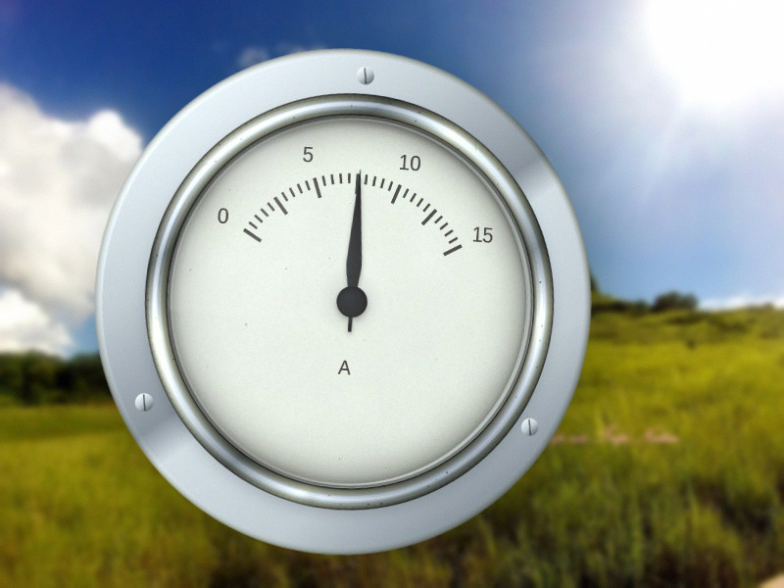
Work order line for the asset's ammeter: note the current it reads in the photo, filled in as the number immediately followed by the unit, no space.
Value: 7.5A
